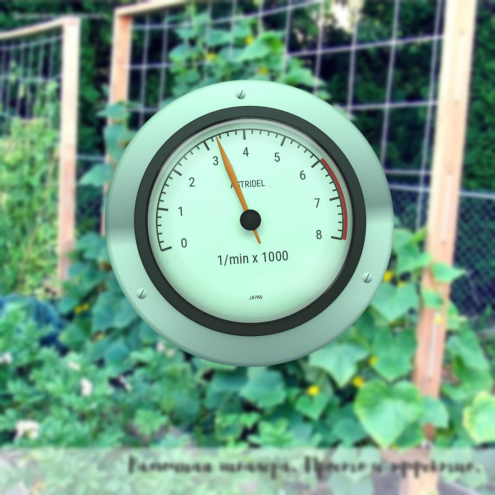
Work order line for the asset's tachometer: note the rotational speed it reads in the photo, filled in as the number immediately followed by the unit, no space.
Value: 3300rpm
